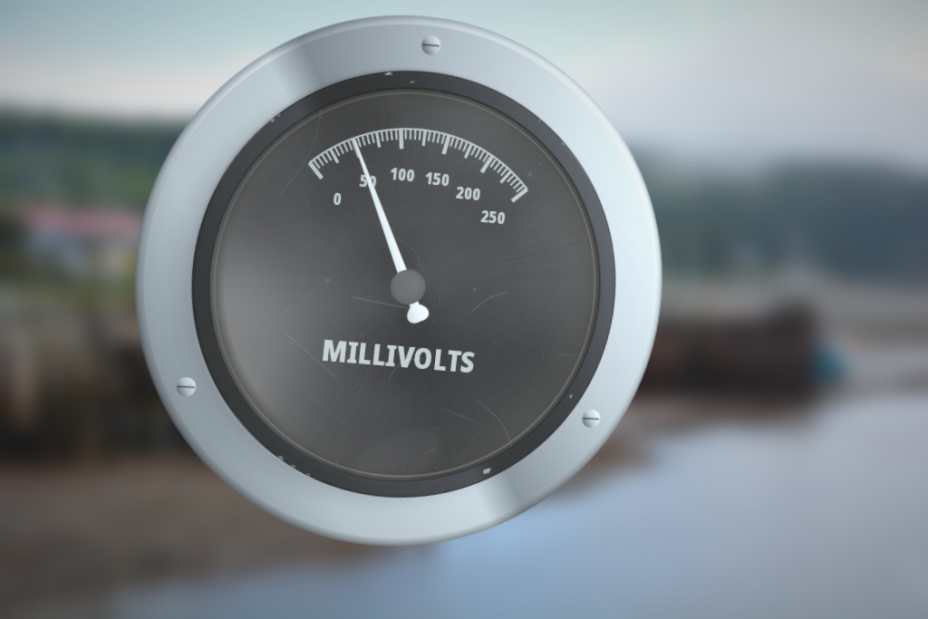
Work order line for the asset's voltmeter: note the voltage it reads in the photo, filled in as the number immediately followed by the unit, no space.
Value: 50mV
